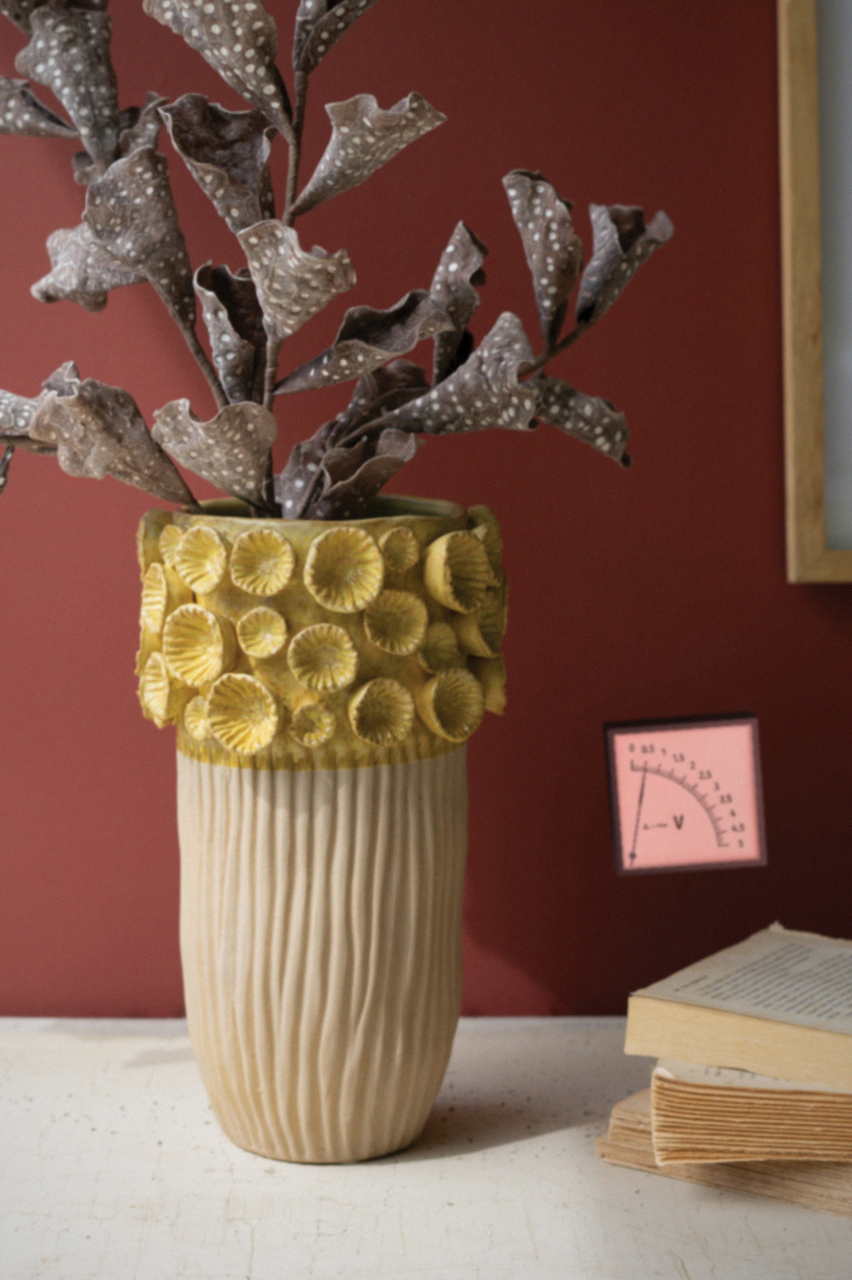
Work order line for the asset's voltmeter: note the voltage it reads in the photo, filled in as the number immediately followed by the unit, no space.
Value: 0.5V
